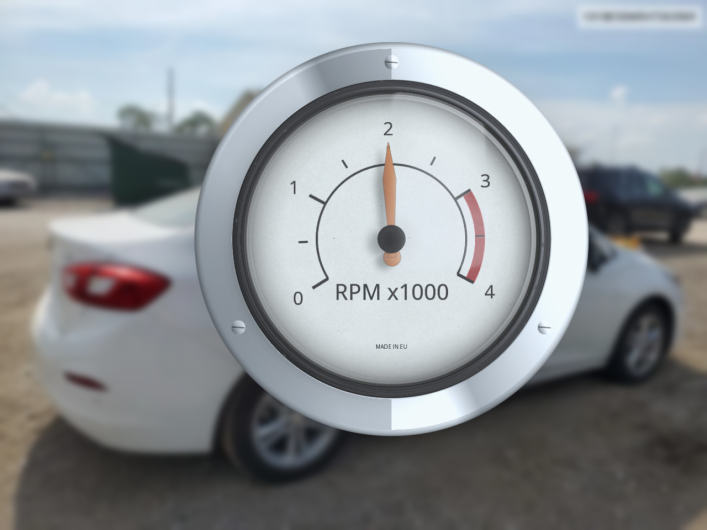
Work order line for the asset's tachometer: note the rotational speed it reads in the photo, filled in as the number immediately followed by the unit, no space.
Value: 2000rpm
